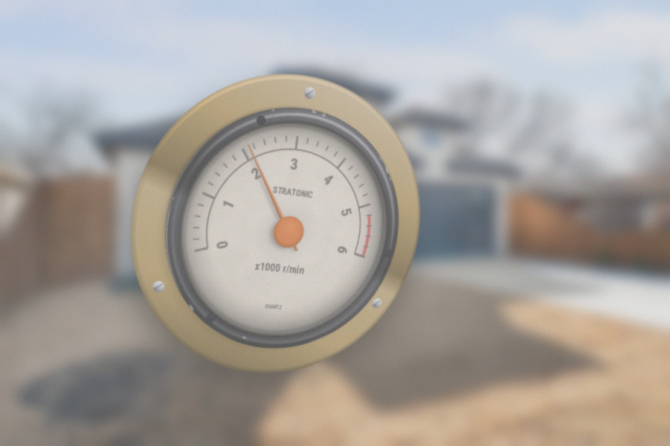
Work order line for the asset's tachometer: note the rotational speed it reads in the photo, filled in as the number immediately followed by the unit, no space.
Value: 2100rpm
